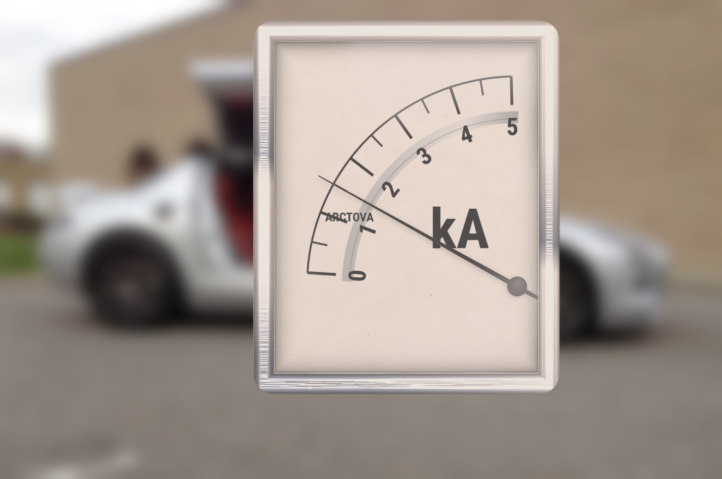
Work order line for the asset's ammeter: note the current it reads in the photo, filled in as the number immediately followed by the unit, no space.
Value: 1.5kA
